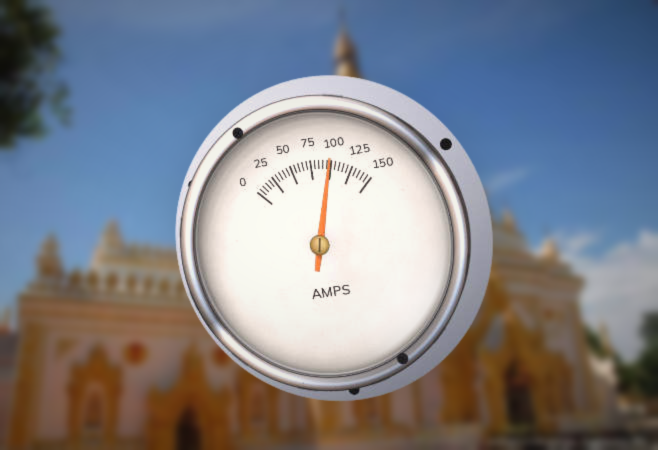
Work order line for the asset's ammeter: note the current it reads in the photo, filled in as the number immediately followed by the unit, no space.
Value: 100A
